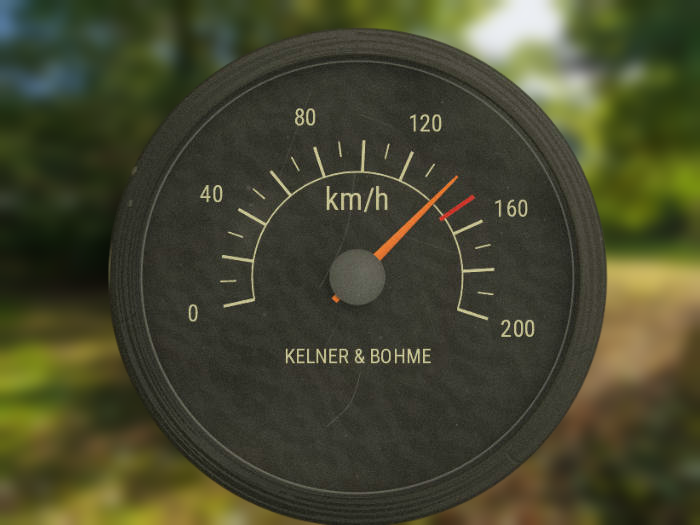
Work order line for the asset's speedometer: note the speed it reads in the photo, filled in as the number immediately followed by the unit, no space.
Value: 140km/h
